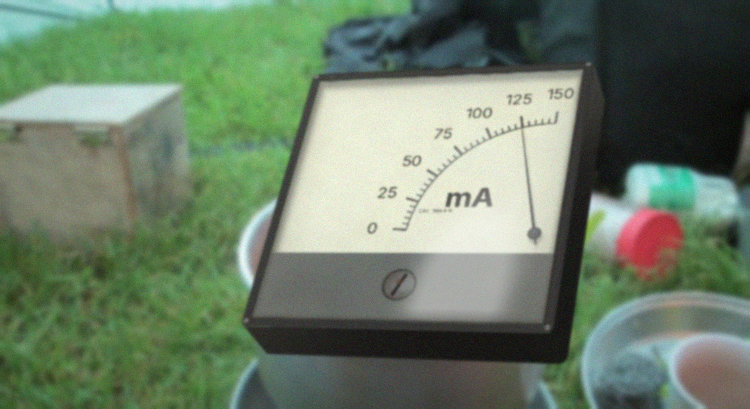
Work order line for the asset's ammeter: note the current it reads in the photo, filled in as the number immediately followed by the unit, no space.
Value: 125mA
